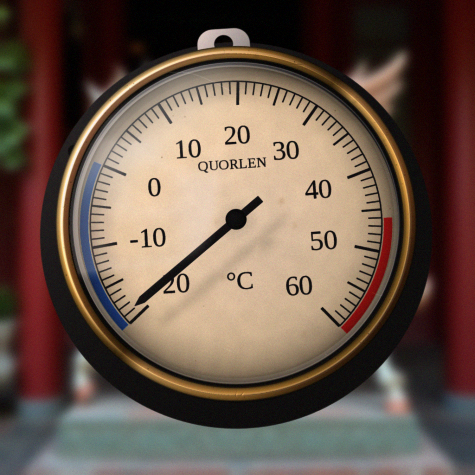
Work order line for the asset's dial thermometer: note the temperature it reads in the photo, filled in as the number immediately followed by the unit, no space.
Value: -19°C
